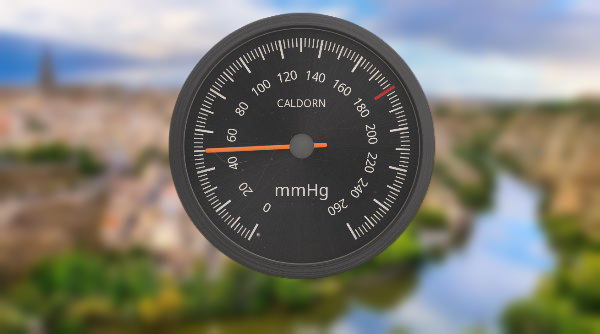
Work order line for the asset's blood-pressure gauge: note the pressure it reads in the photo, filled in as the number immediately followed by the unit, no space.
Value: 50mmHg
